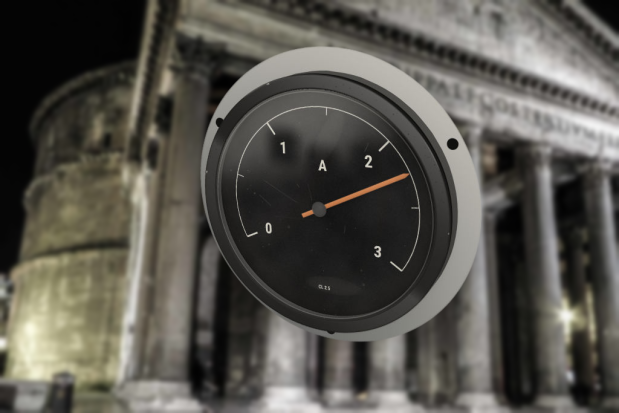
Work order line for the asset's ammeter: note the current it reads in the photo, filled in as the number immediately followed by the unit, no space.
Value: 2.25A
